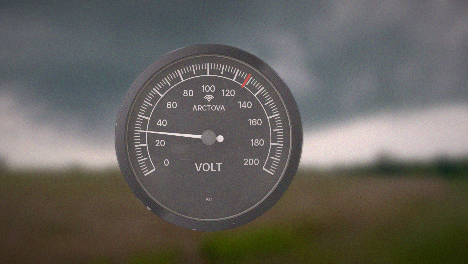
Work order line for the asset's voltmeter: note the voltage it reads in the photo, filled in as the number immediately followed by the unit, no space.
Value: 30V
